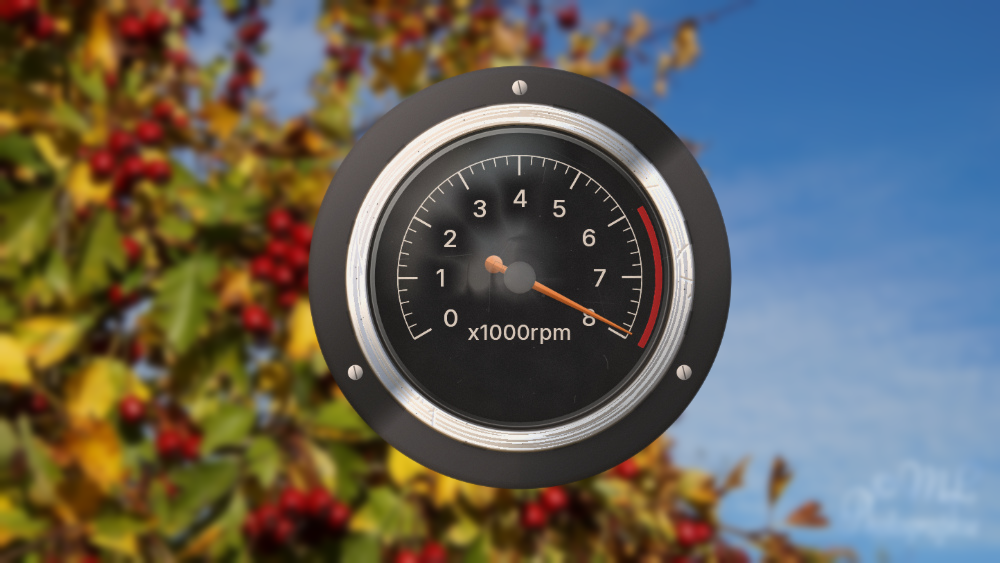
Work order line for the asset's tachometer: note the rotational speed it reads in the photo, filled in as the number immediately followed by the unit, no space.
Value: 7900rpm
